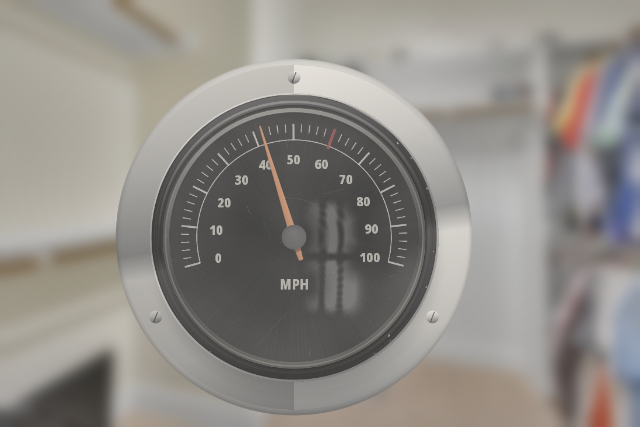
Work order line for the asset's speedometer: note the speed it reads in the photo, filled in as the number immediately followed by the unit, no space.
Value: 42mph
